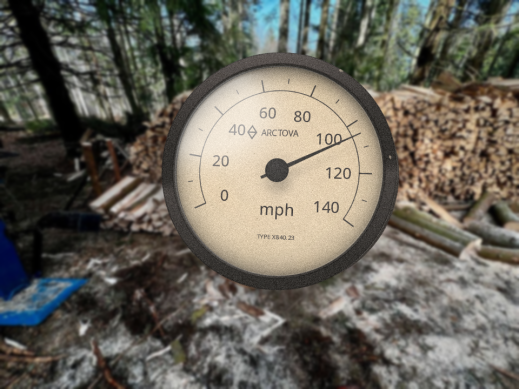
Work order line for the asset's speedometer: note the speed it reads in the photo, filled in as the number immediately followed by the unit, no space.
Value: 105mph
